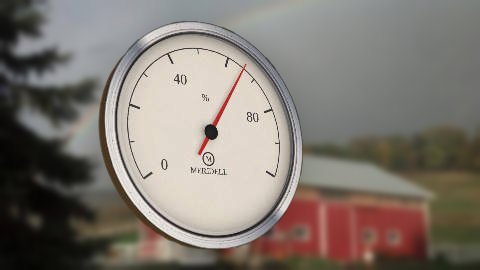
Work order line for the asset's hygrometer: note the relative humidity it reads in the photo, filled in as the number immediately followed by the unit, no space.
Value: 65%
